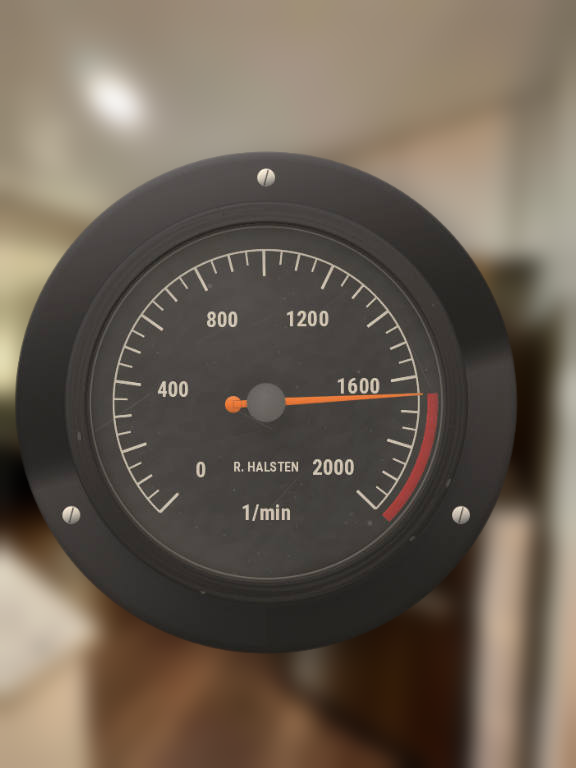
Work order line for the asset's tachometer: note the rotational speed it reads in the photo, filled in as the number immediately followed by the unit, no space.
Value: 1650rpm
